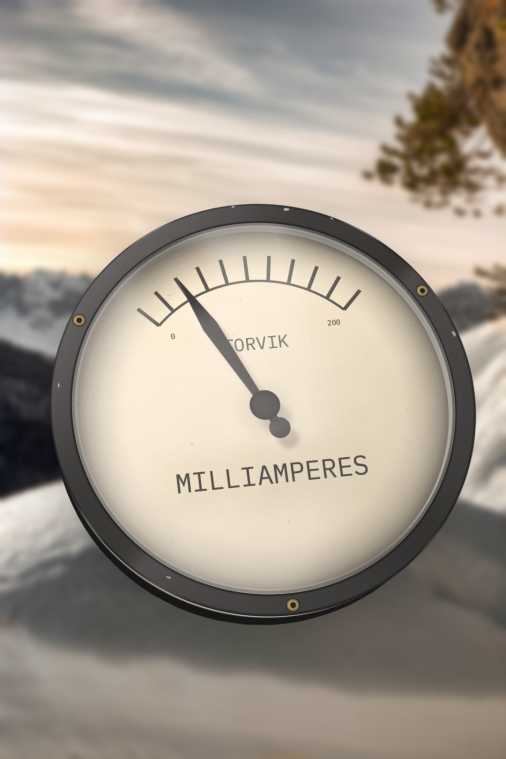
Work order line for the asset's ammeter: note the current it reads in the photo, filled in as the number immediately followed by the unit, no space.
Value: 40mA
